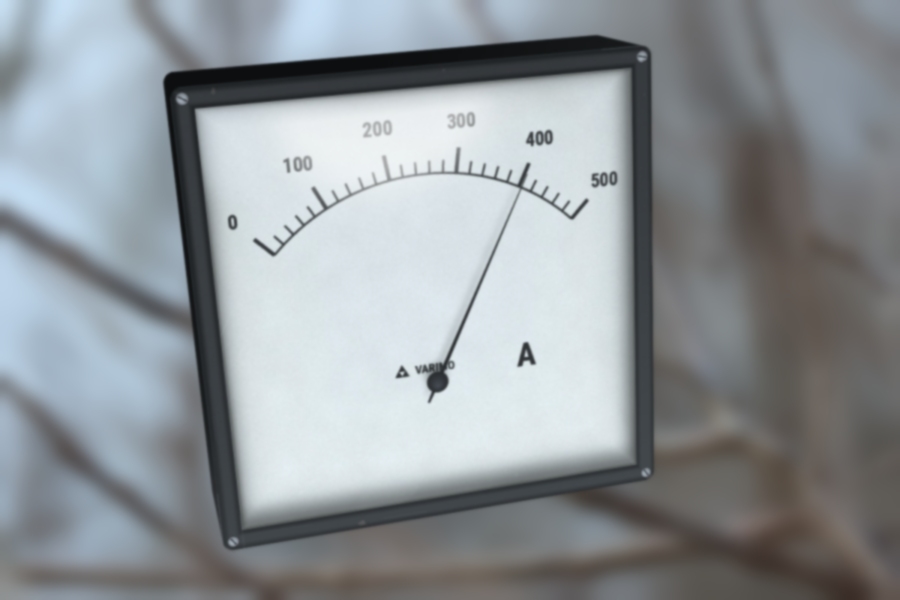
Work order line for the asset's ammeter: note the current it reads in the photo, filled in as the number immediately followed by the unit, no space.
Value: 400A
